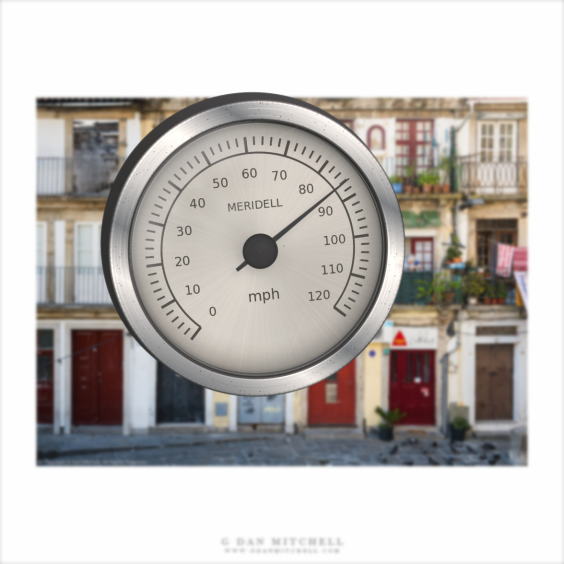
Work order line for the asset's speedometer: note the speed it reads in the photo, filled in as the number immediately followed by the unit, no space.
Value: 86mph
